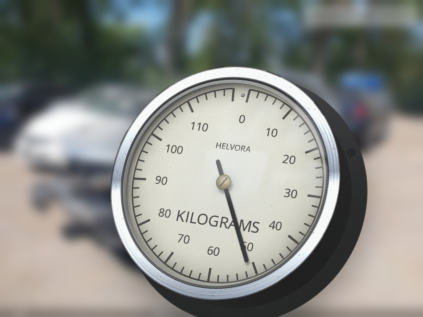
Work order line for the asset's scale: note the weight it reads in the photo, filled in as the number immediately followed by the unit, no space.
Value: 51kg
